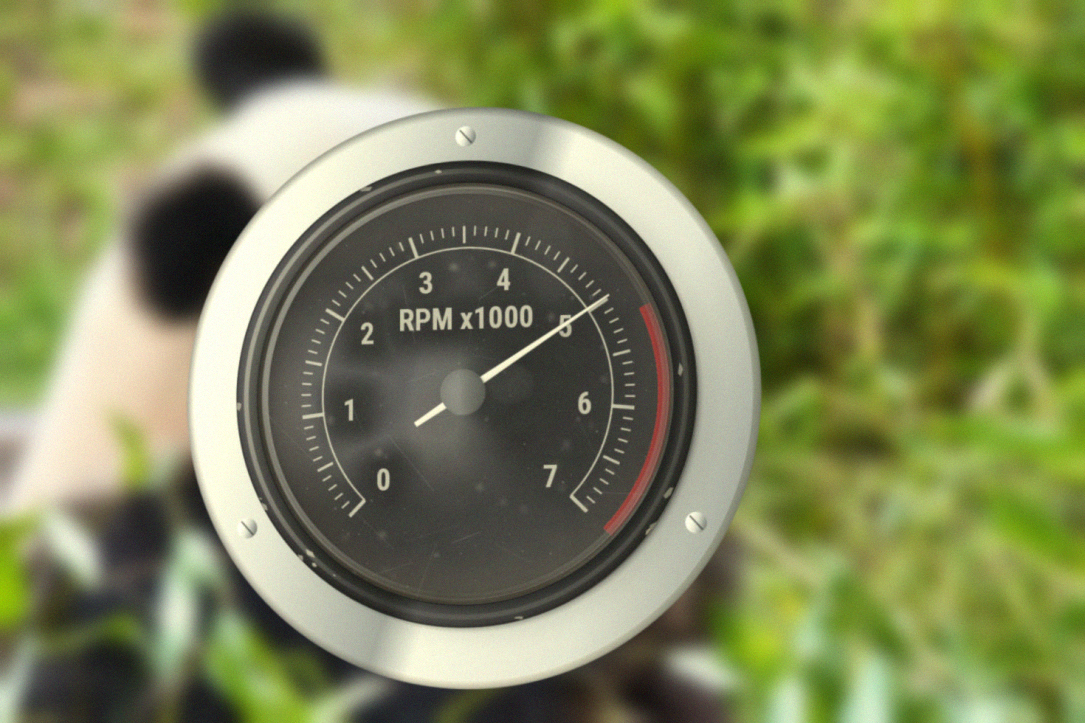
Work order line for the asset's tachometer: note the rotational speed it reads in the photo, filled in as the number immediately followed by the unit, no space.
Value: 5000rpm
